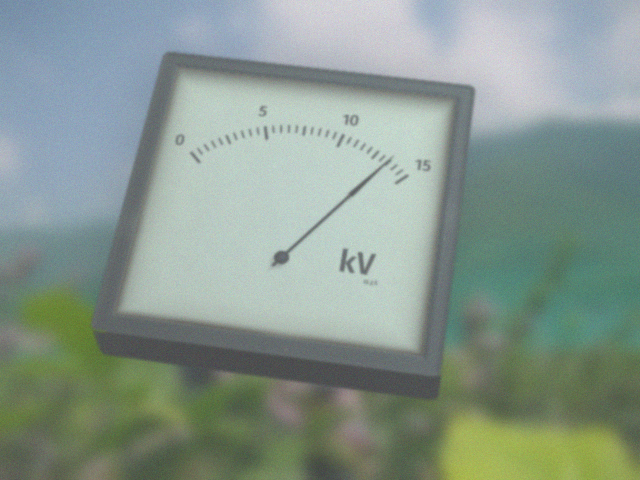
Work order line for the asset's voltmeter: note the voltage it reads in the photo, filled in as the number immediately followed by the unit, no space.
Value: 13.5kV
